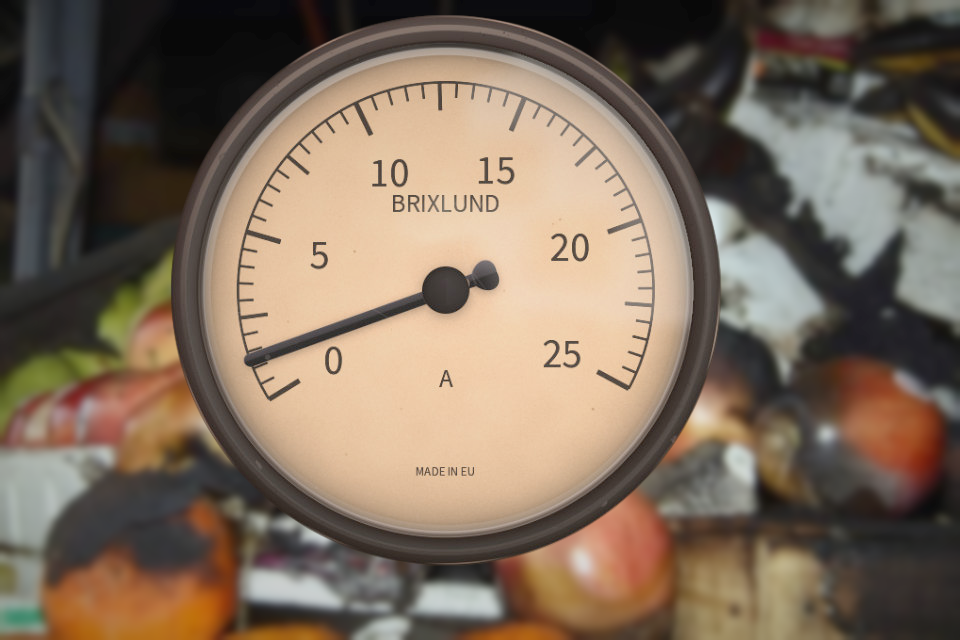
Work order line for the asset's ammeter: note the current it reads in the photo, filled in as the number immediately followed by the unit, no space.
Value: 1.25A
